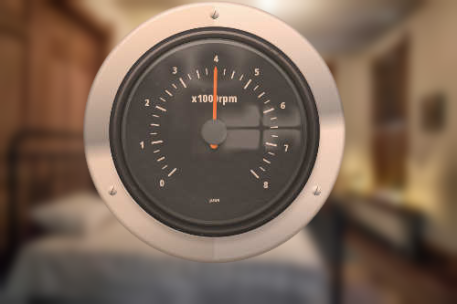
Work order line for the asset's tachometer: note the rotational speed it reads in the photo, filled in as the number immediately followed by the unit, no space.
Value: 4000rpm
